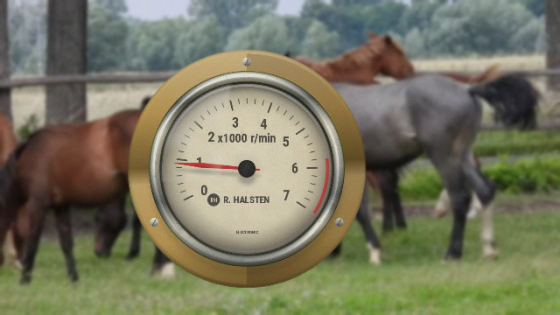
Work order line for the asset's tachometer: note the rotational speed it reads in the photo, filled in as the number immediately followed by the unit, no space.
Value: 900rpm
